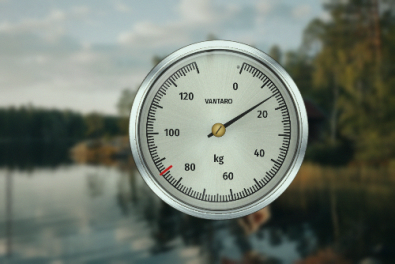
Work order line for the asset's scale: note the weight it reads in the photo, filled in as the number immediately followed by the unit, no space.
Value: 15kg
